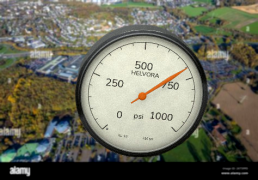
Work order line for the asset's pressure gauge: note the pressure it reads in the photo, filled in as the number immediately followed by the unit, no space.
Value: 700psi
